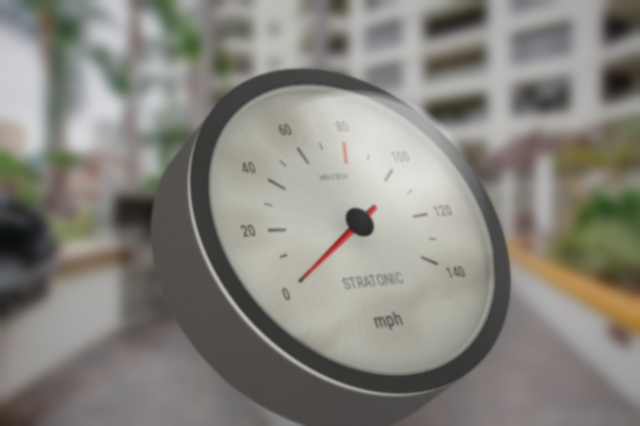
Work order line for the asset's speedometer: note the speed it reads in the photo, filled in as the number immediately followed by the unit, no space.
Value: 0mph
